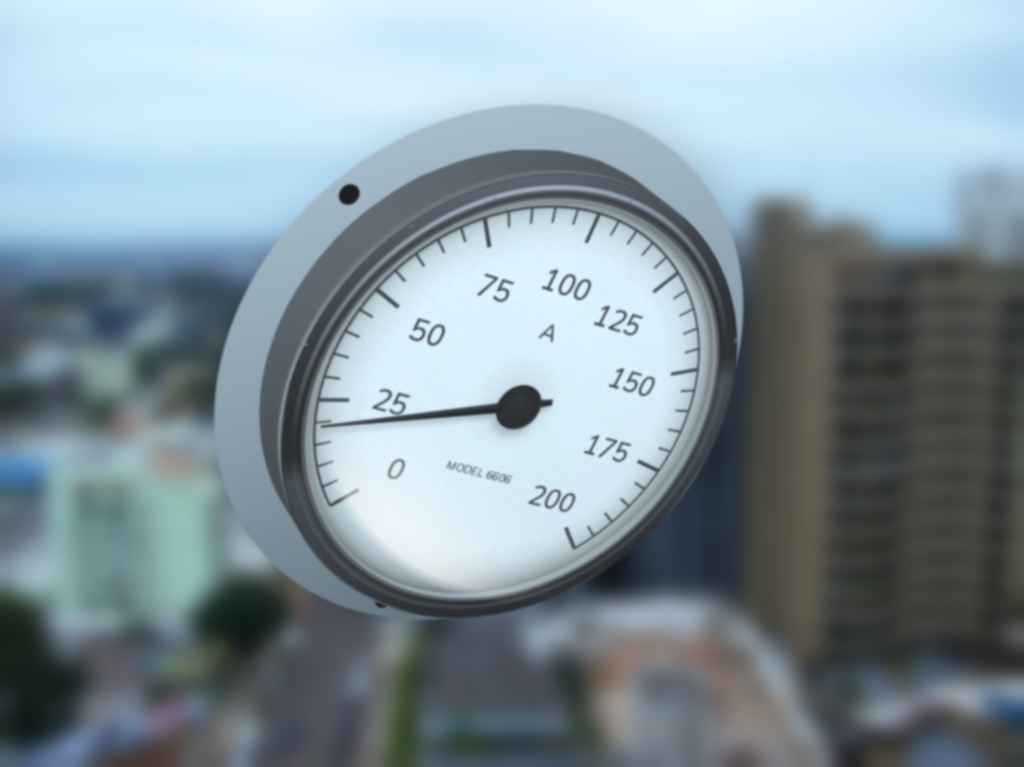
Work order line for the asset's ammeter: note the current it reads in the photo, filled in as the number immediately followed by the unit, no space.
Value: 20A
